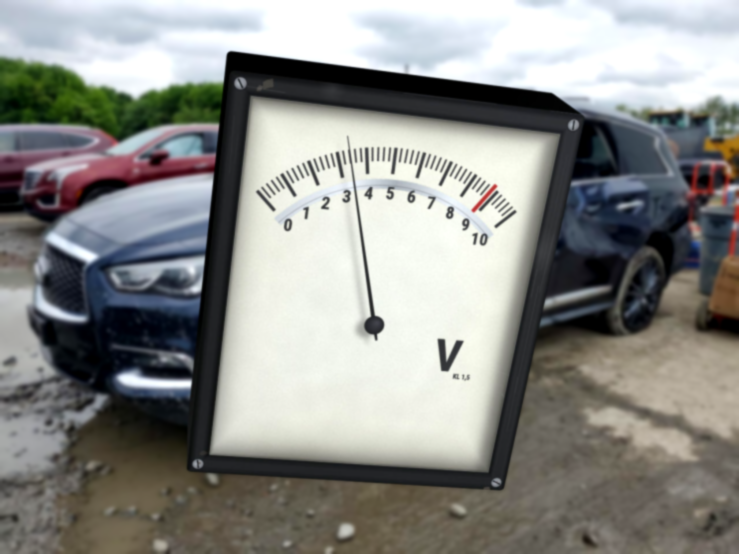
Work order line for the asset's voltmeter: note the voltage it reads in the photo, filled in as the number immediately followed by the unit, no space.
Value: 3.4V
